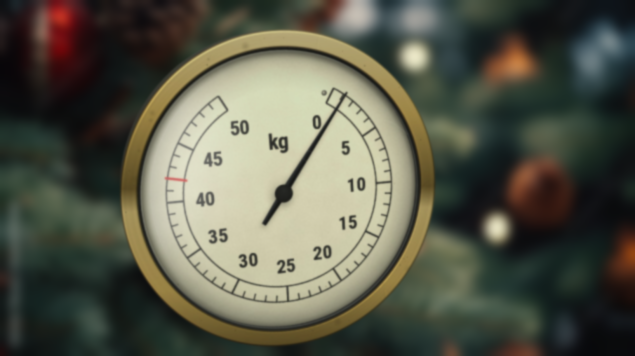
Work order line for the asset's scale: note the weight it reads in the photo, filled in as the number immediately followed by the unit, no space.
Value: 1kg
